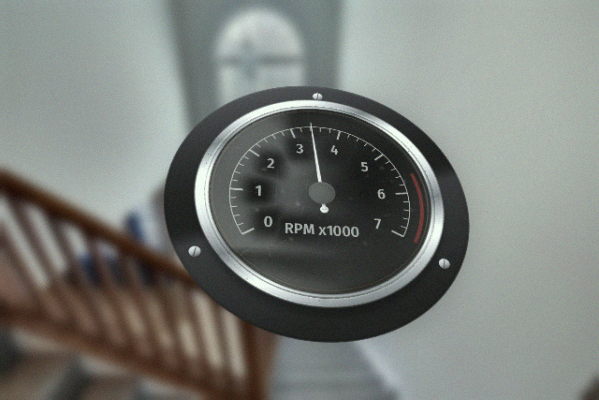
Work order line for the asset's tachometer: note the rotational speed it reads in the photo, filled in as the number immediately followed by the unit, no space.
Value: 3400rpm
